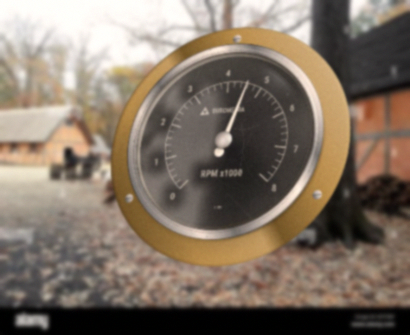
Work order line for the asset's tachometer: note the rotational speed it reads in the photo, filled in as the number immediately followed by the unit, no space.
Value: 4600rpm
